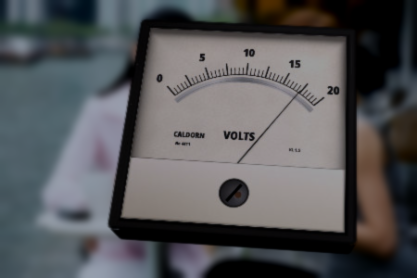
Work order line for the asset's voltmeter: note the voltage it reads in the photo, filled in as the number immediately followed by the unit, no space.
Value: 17.5V
